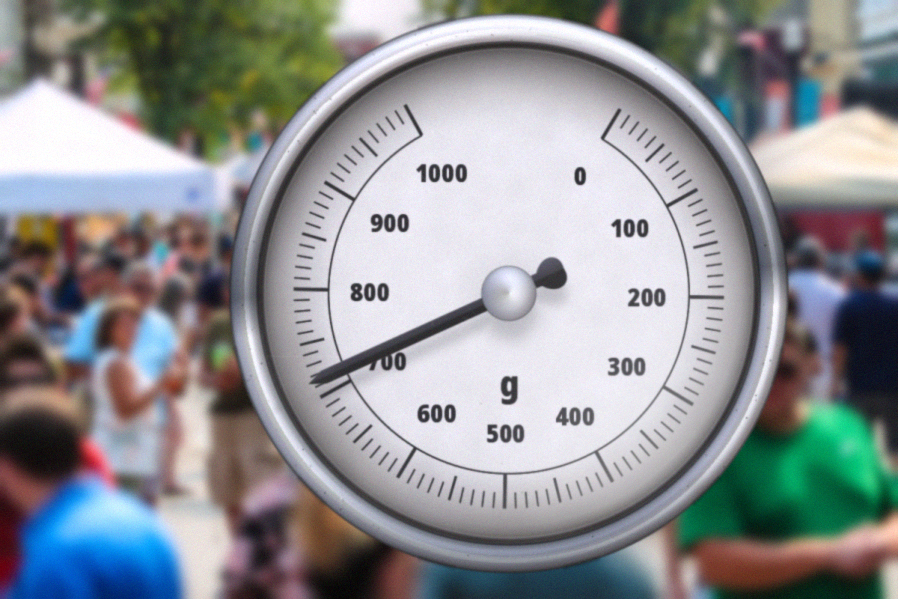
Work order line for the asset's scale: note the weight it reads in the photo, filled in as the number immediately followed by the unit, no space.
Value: 715g
